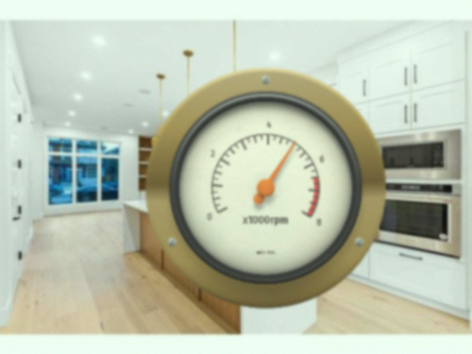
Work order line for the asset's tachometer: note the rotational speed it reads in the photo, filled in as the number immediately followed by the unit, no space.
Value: 5000rpm
